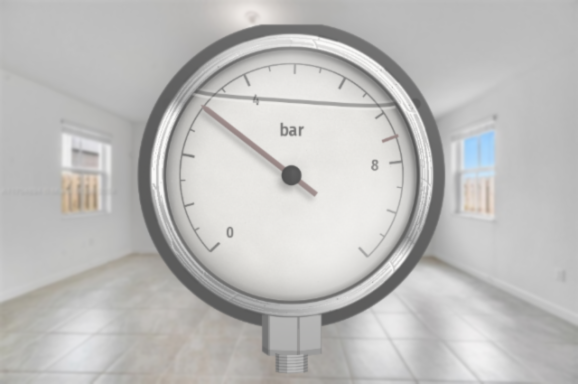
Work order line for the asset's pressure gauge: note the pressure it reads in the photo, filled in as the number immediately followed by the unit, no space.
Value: 3bar
